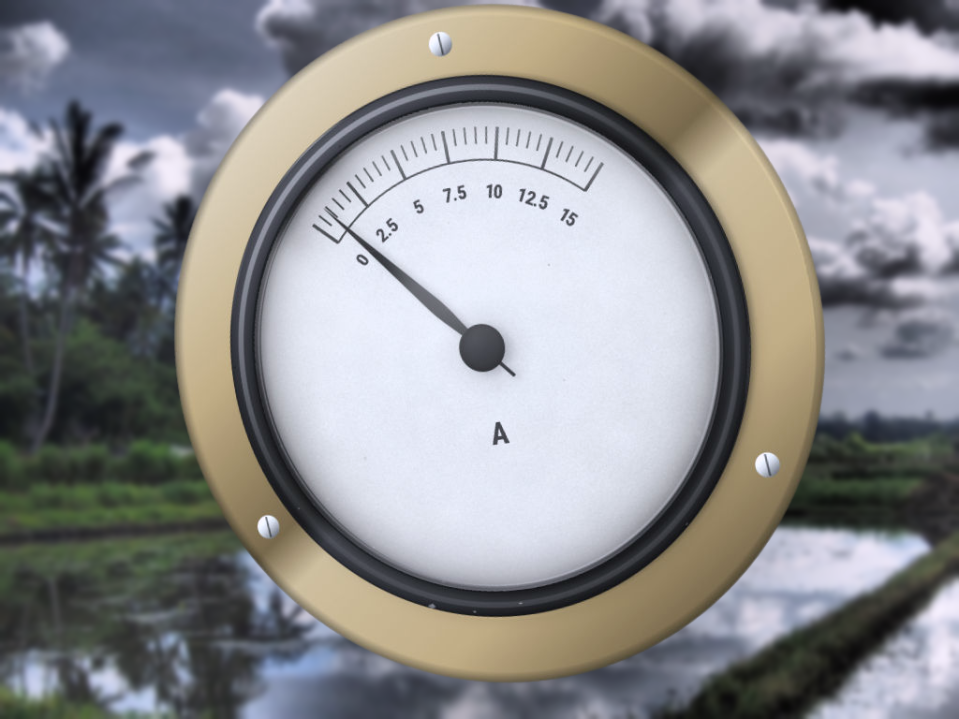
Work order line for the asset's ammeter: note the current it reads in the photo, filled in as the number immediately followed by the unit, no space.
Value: 1A
